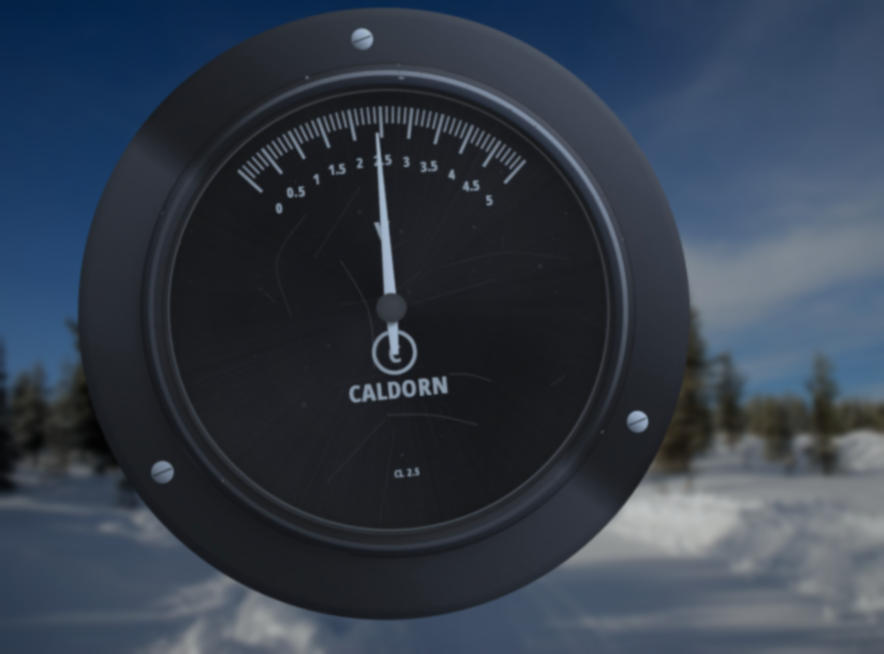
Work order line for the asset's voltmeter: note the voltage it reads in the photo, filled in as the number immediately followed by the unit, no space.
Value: 2.4V
